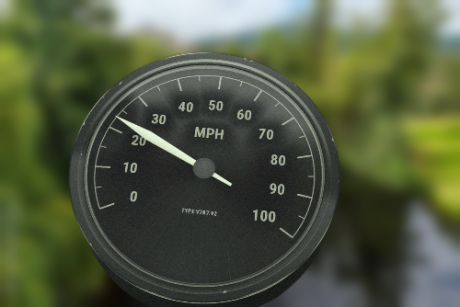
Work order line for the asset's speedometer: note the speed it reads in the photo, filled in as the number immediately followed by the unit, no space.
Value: 22.5mph
